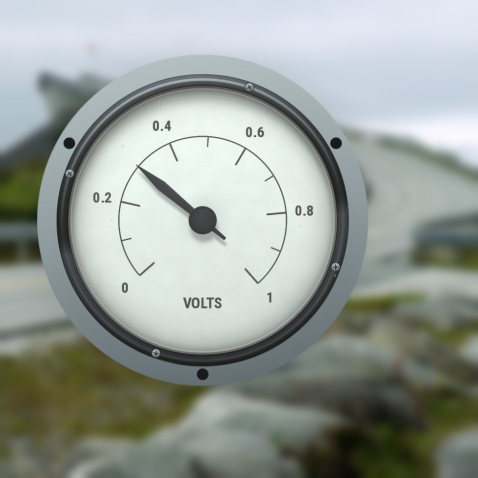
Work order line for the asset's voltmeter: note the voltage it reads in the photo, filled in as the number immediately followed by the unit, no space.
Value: 0.3V
